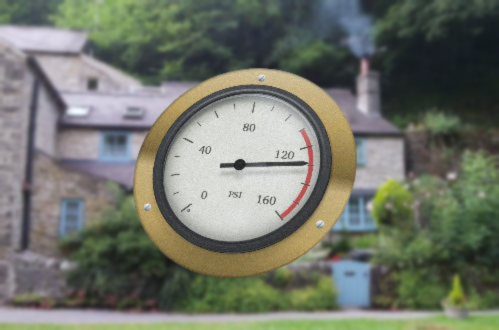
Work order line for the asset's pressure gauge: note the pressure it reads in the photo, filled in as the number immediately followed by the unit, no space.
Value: 130psi
